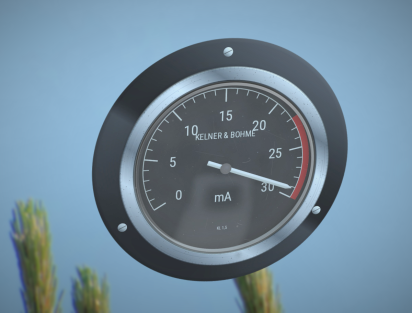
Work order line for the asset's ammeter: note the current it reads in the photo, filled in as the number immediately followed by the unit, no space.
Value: 29mA
